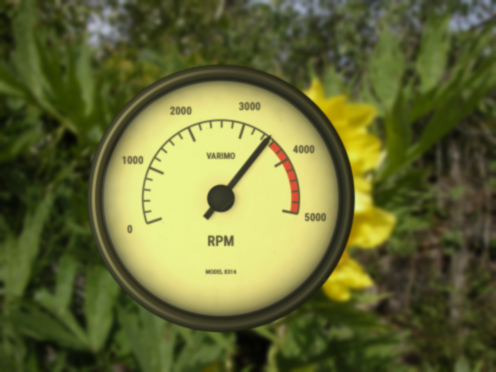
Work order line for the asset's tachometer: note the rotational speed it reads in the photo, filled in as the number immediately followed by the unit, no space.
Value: 3500rpm
